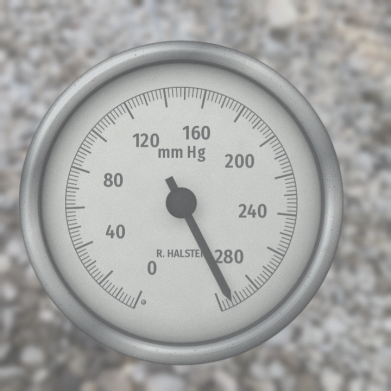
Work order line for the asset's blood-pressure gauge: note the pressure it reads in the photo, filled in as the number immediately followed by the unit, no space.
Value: 294mmHg
